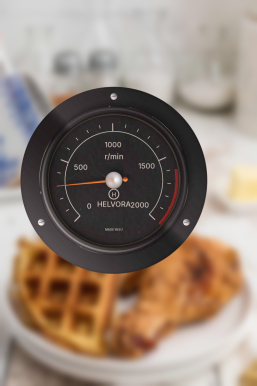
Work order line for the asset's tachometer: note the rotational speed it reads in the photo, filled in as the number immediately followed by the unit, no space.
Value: 300rpm
